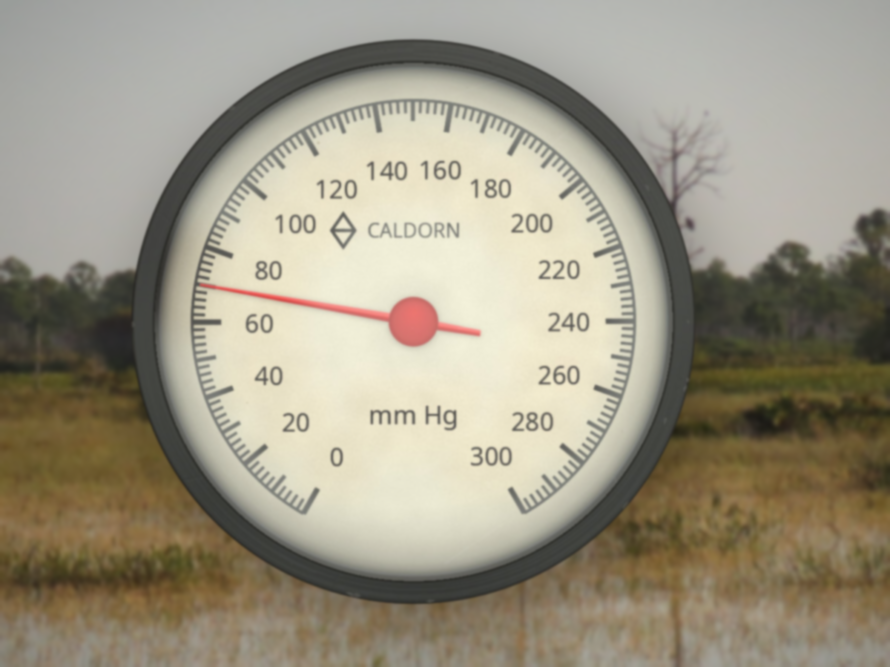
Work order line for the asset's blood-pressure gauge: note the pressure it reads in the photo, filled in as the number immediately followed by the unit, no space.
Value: 70mmHg
